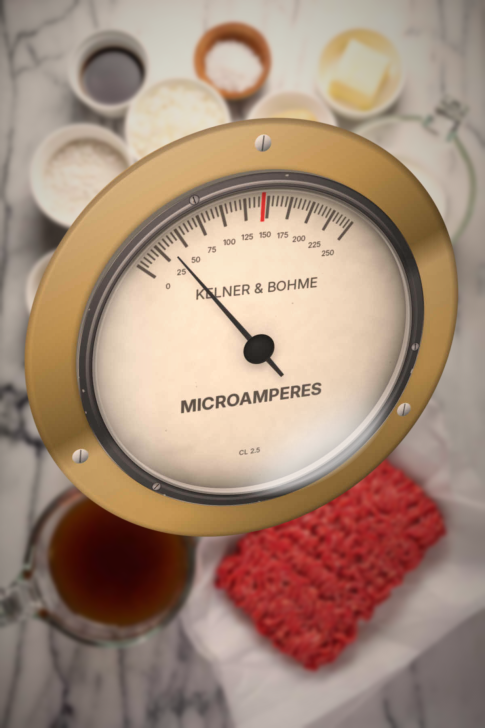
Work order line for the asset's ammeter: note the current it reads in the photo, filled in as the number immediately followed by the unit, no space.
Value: 35µA
